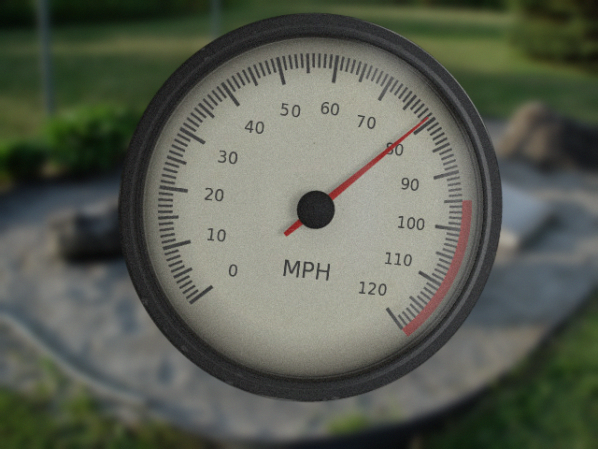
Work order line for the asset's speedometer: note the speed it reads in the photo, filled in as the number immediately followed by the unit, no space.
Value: 79mph
